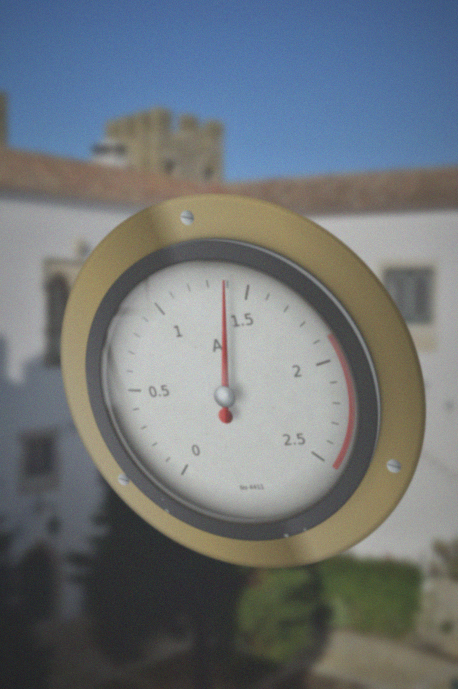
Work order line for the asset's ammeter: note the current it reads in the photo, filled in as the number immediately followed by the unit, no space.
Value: 1.4A
